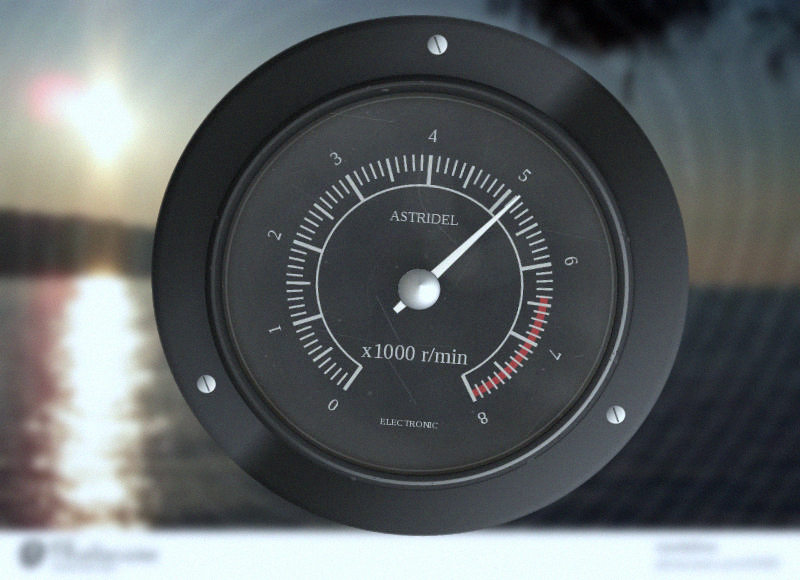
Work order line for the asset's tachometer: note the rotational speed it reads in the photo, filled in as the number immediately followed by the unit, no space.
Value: 5100rpm
